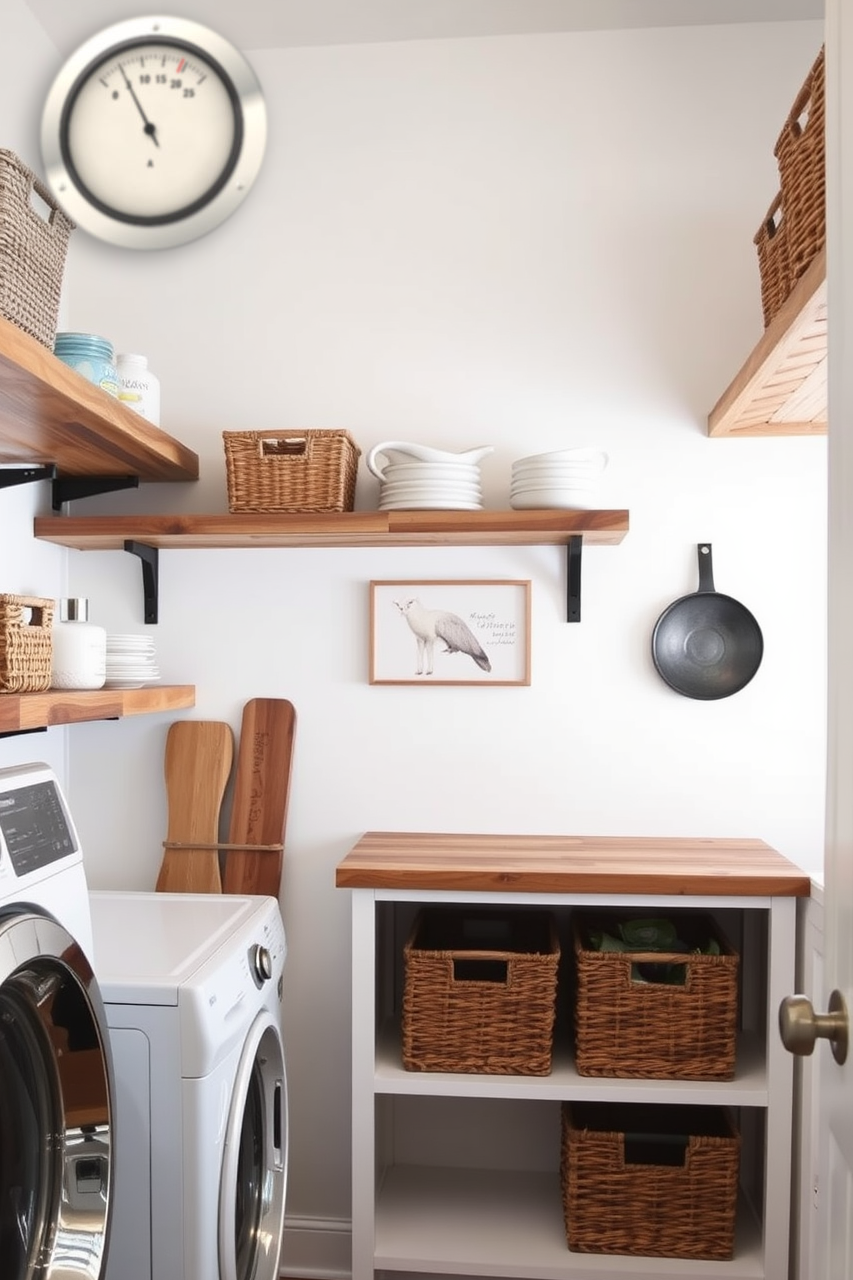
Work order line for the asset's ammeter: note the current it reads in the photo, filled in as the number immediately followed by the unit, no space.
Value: 5A
